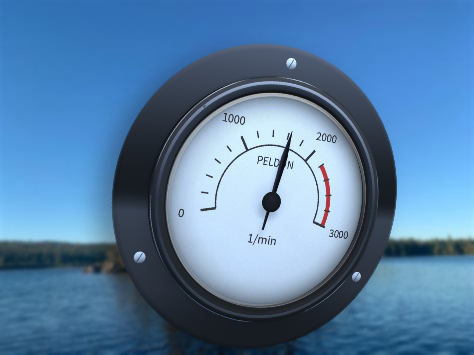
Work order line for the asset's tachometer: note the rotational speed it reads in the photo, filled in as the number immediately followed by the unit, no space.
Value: 1600rpm
